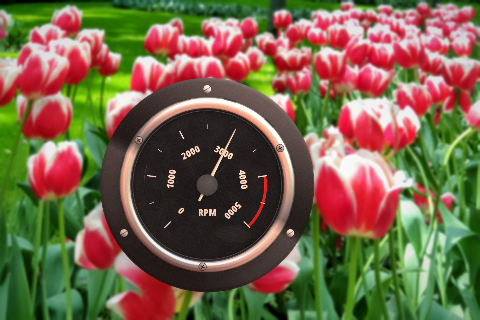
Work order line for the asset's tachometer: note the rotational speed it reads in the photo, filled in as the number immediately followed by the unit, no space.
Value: 3000rpm
